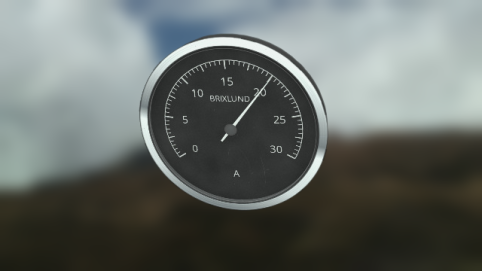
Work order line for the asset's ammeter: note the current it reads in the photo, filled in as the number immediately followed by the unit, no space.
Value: 20A
